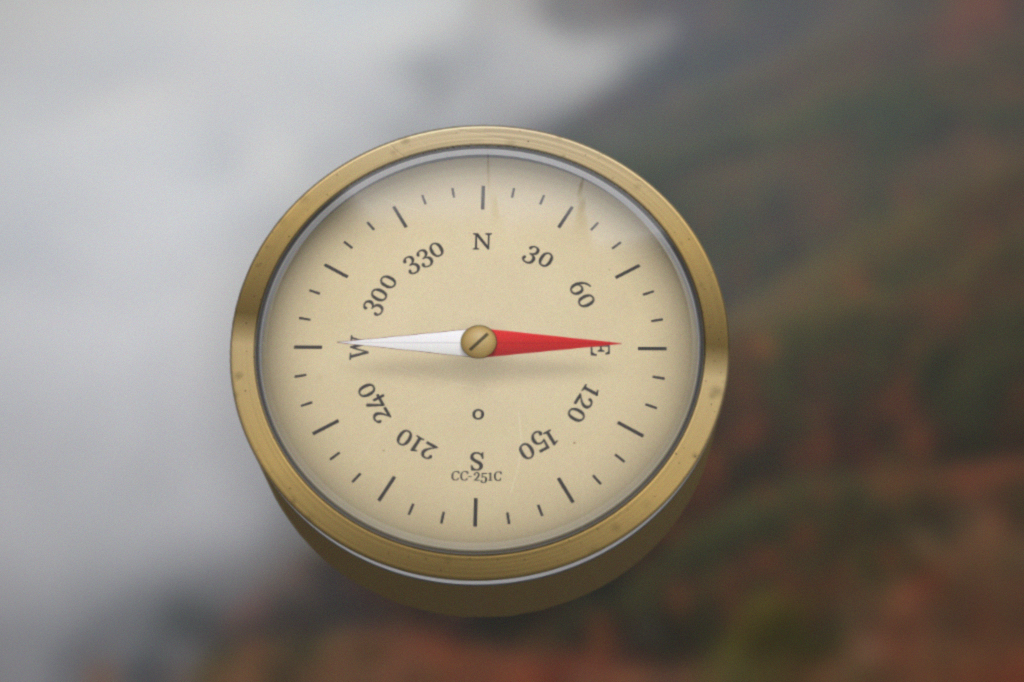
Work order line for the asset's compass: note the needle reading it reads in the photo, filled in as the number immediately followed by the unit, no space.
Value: 90°
